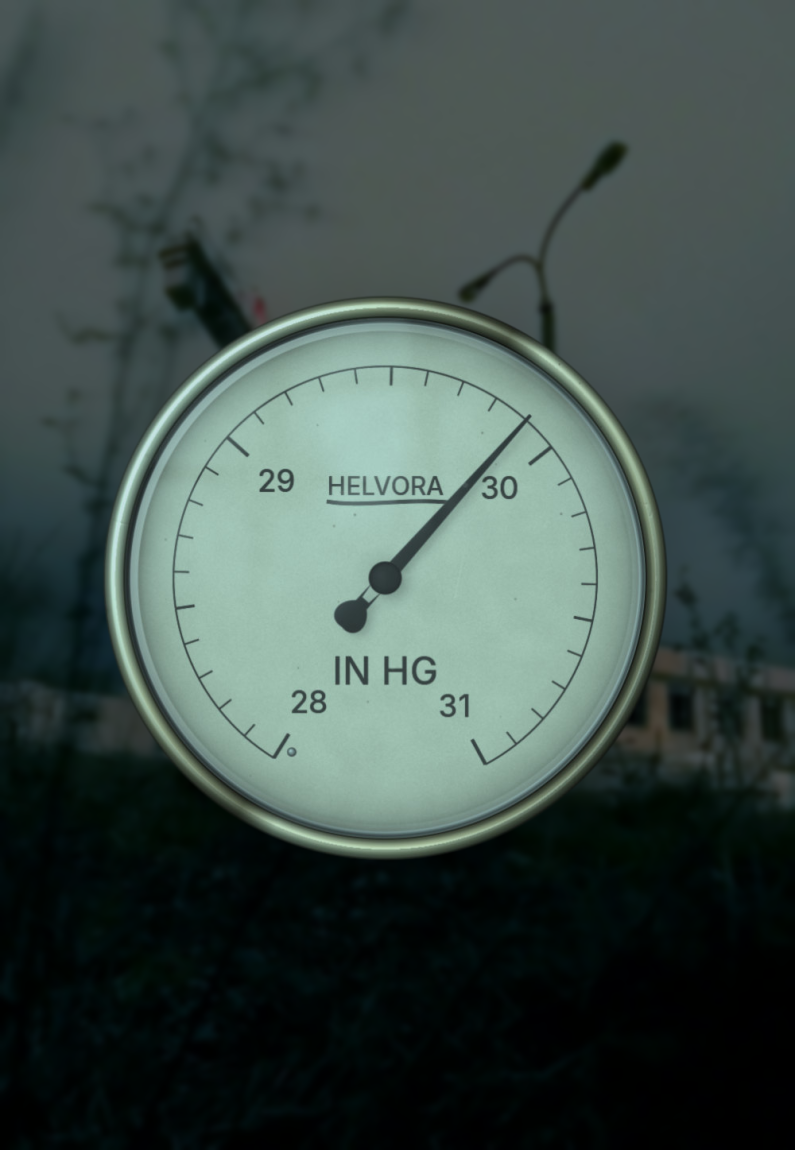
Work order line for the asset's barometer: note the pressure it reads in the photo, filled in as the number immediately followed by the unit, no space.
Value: 29.9inHg
